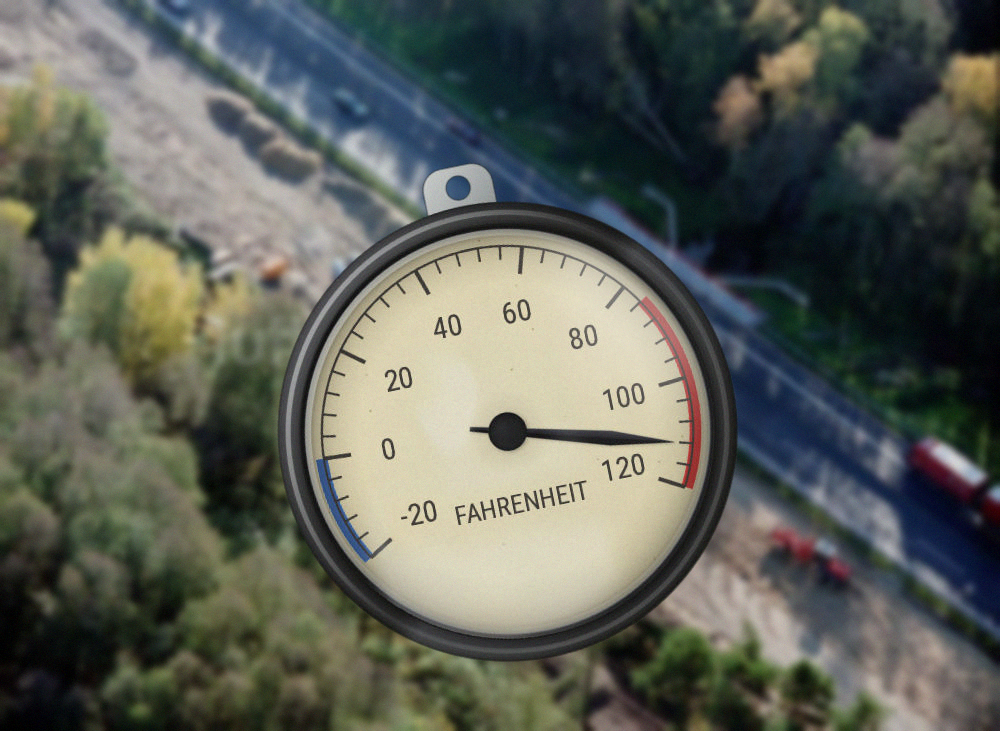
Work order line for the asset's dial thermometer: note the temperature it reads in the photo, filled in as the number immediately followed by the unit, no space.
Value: 112°F
